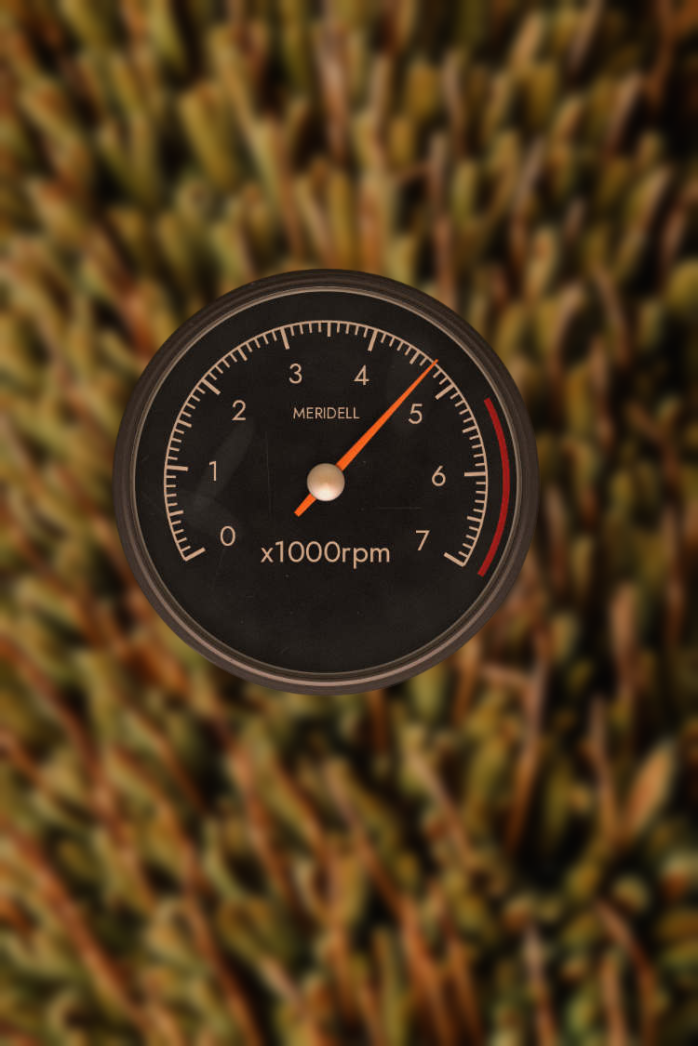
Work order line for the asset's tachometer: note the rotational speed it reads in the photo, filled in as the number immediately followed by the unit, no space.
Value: 4700rpm
